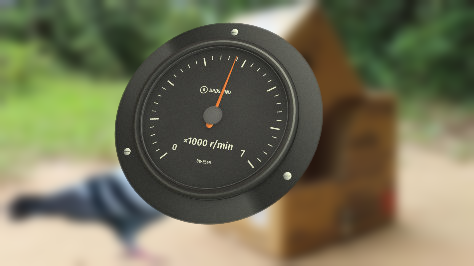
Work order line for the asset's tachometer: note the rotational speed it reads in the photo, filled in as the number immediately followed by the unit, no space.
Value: 3800rpm
